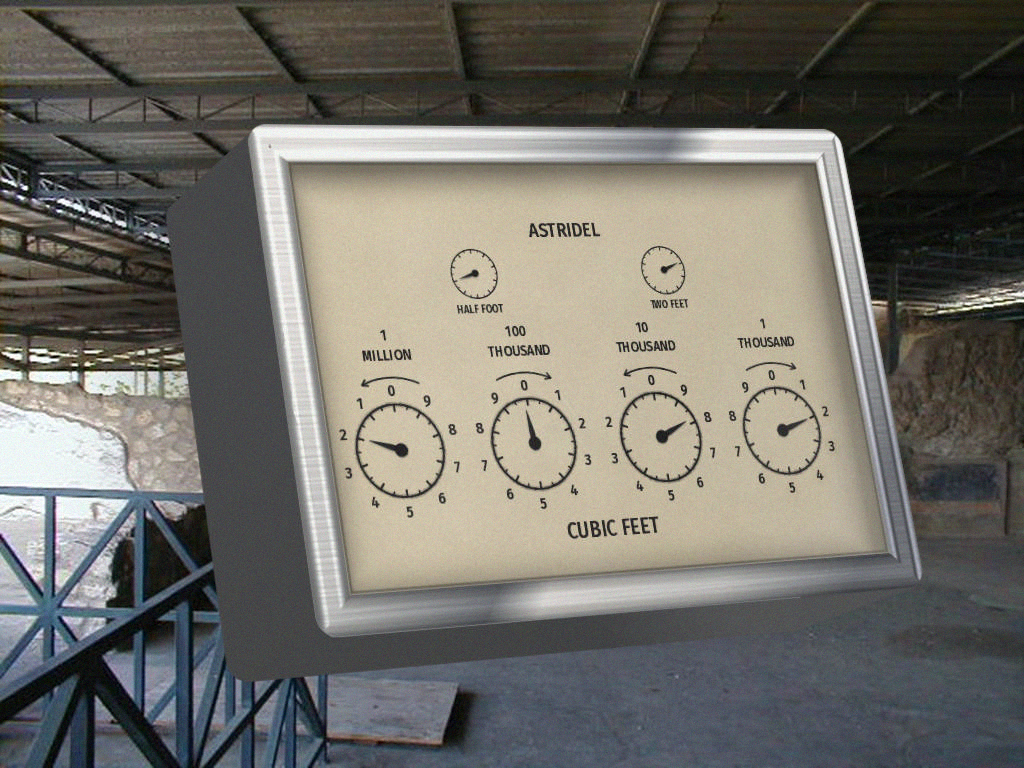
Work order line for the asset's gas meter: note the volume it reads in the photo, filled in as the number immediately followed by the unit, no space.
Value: 198200ft³
